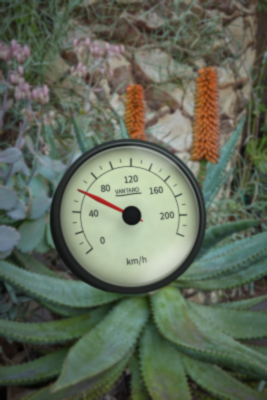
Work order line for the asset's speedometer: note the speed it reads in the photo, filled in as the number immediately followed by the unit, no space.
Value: 60km/h
